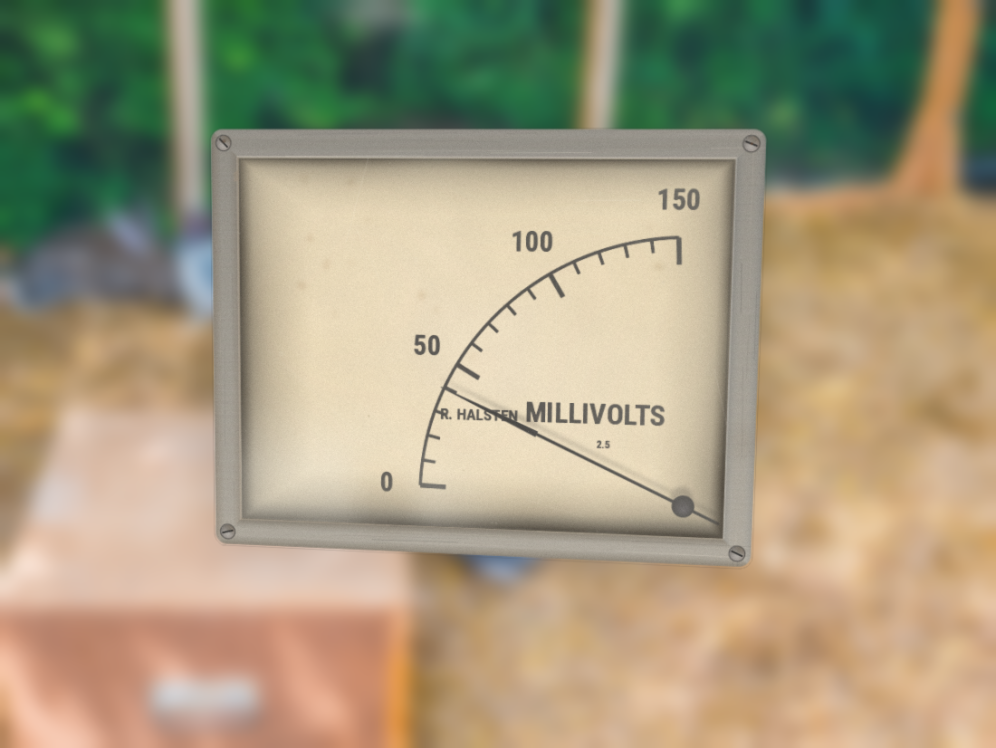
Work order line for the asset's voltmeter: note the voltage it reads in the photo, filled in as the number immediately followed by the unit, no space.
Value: 40mV
